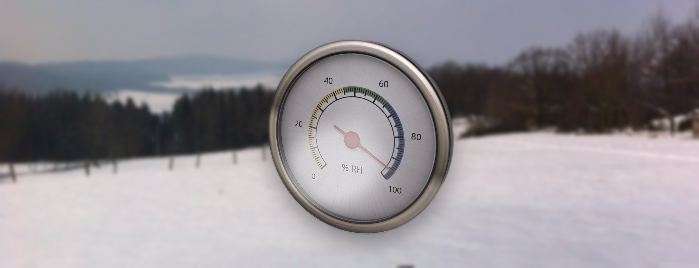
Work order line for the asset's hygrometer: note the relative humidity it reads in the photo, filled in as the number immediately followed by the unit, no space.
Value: 95%
